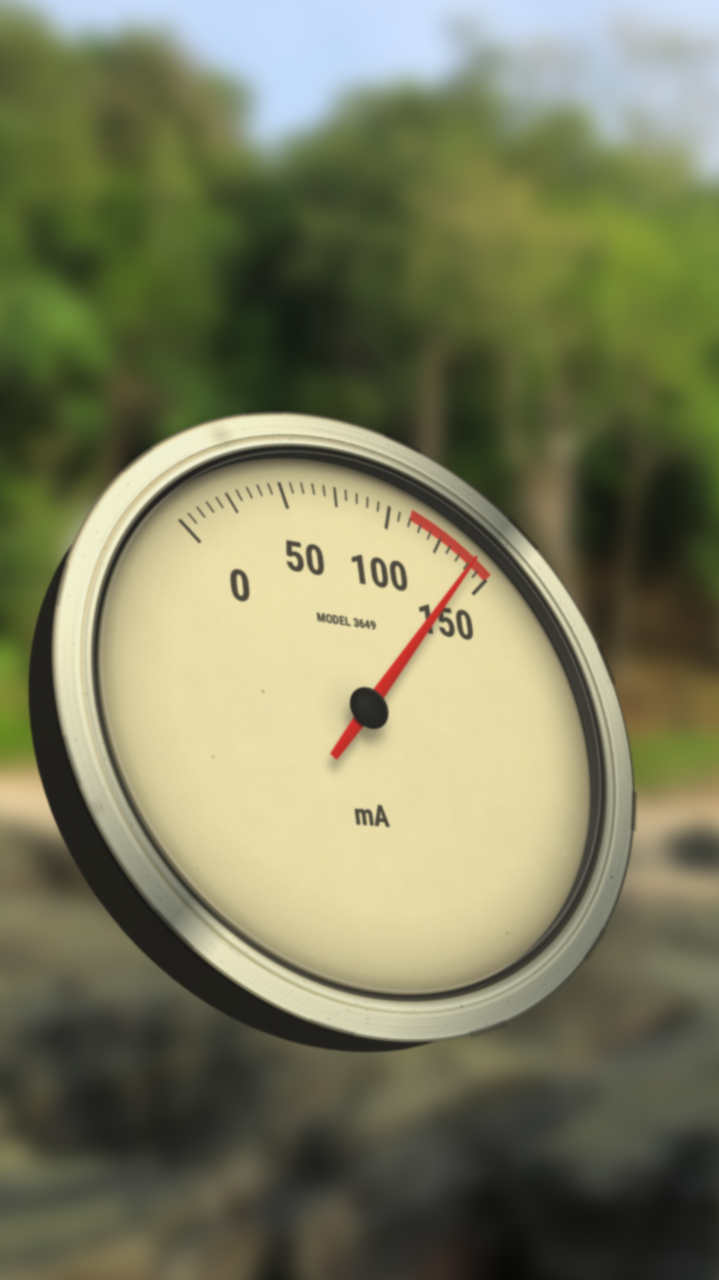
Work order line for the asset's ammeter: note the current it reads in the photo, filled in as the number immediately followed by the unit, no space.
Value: 140mA
